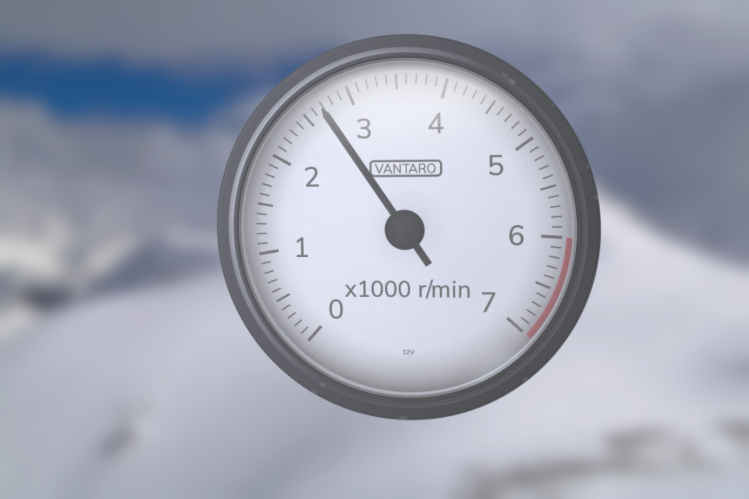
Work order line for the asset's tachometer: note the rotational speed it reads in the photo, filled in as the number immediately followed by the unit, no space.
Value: 2700rpm
